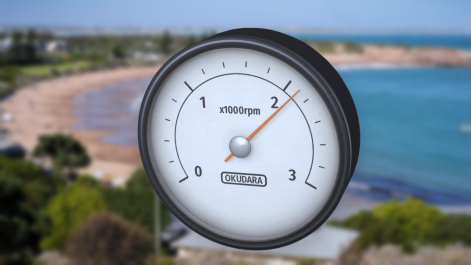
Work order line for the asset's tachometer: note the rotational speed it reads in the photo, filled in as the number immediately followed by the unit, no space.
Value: 2100rpm
